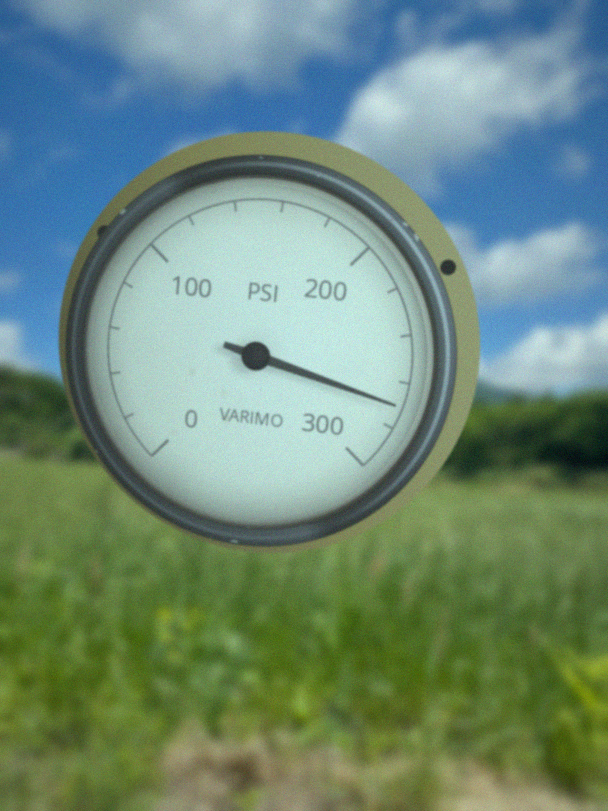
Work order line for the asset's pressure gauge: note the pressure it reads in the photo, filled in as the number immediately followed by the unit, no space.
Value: 270psi
